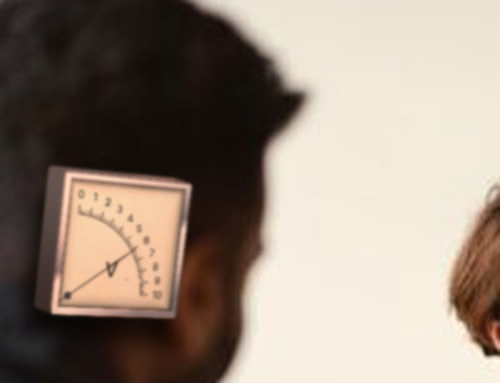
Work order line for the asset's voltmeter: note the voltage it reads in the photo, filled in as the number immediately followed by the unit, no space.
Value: 6V
